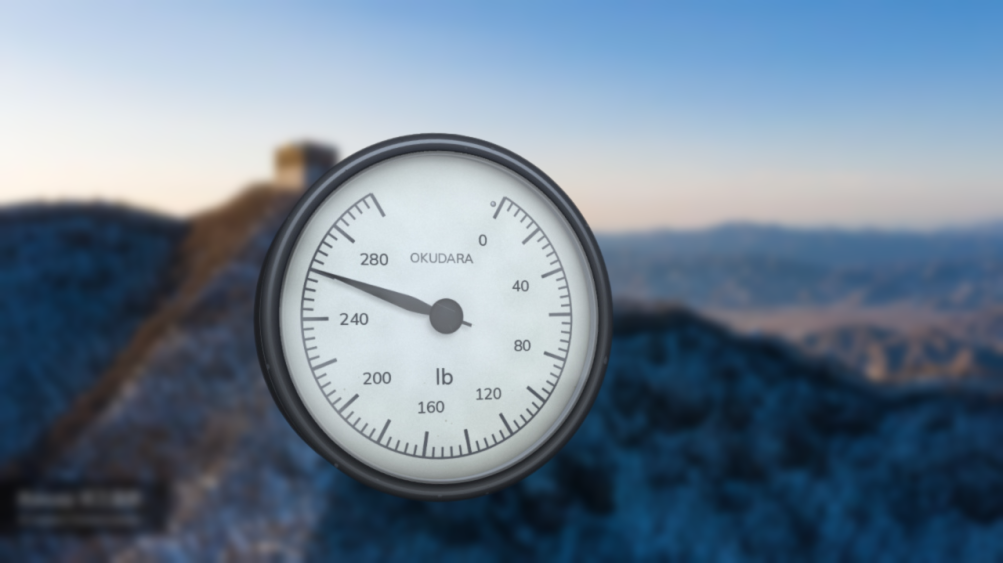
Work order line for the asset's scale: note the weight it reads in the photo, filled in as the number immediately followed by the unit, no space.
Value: 260lb
